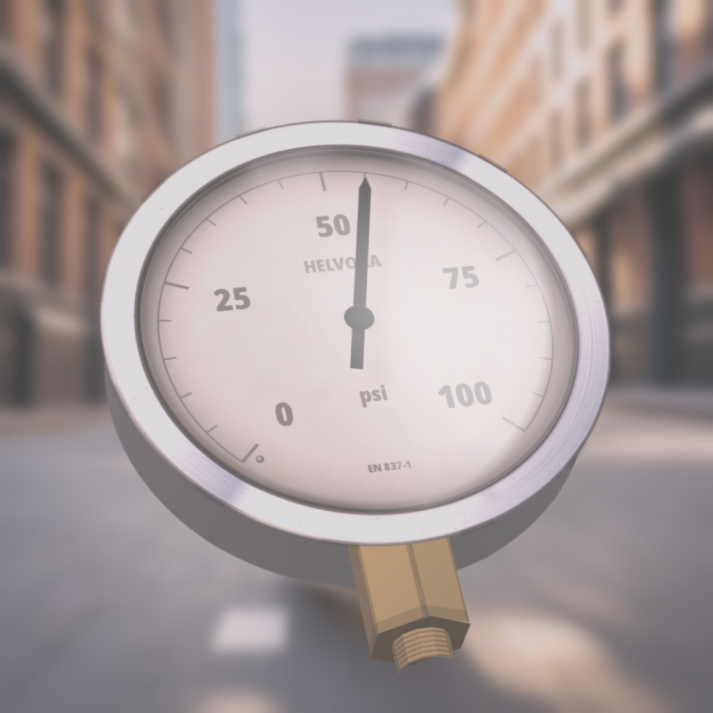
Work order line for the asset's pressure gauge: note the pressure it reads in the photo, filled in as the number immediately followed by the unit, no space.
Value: 55psi
